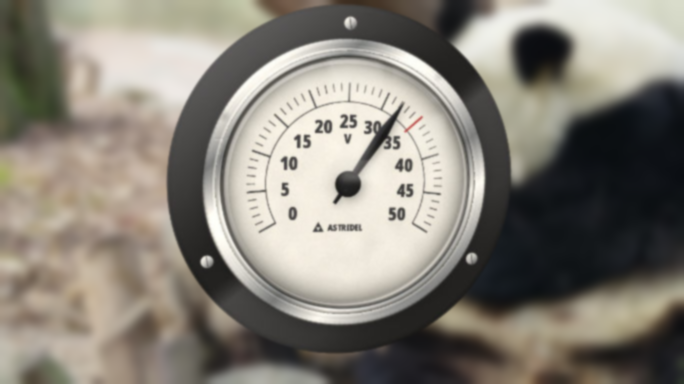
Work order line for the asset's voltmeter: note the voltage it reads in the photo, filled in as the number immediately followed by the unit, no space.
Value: 32V
